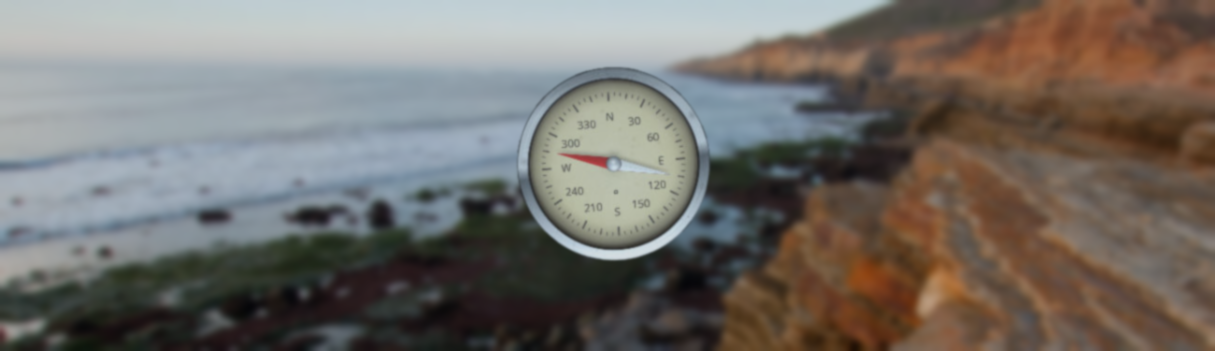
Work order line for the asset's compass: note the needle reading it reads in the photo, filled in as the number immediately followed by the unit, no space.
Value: 285°
